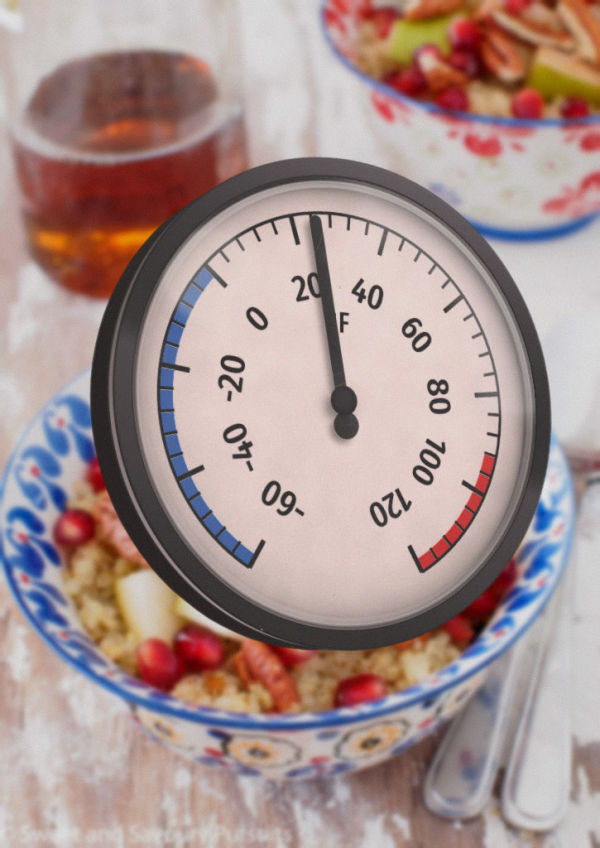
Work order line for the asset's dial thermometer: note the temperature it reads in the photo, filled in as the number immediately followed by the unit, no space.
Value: 24°F
